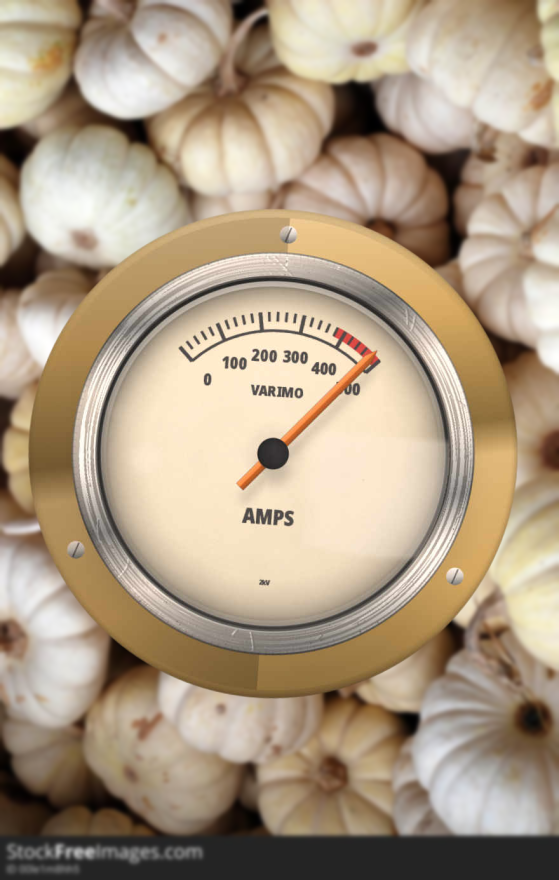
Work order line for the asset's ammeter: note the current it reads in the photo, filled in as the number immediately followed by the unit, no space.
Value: 480A
